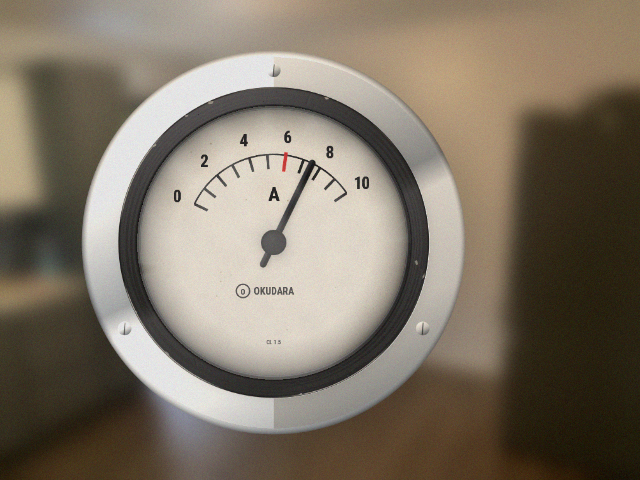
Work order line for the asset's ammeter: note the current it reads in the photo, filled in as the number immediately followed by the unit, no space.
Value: 7.5A
